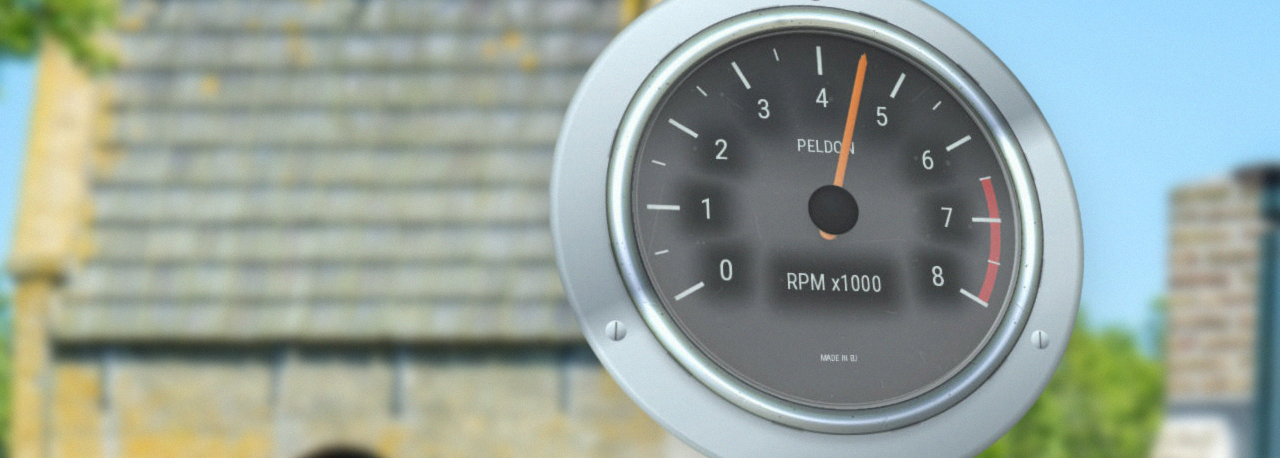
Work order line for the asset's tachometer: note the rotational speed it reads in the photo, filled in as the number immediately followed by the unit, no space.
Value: 4500rpm
